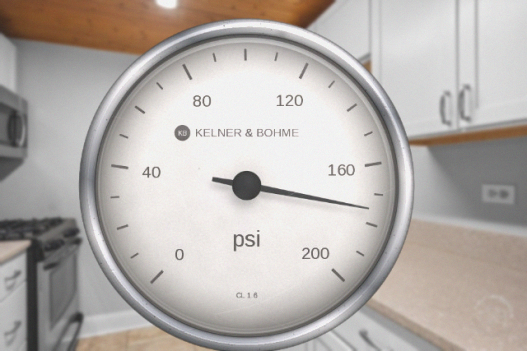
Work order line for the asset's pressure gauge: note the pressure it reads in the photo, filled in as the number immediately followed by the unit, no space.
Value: 175psi
